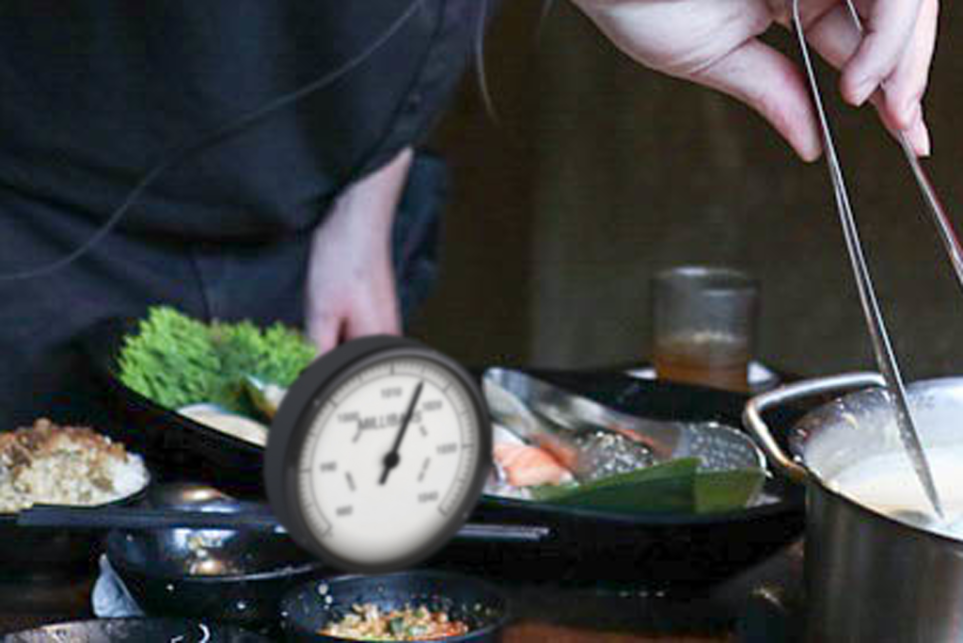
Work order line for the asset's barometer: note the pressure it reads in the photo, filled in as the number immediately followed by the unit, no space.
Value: 1015mbar
